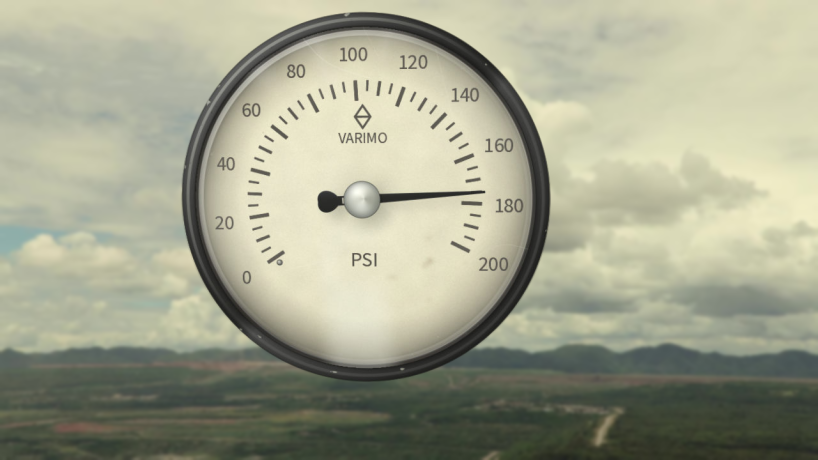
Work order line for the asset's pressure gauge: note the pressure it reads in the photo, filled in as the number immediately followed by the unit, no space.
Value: 175psi
